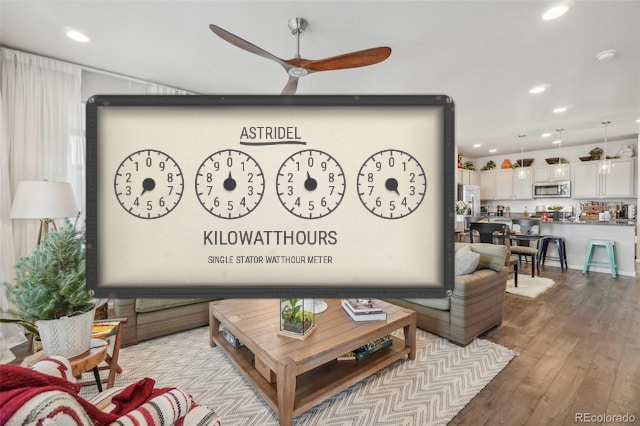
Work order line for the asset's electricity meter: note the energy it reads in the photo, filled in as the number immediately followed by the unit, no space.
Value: 4004kWh
